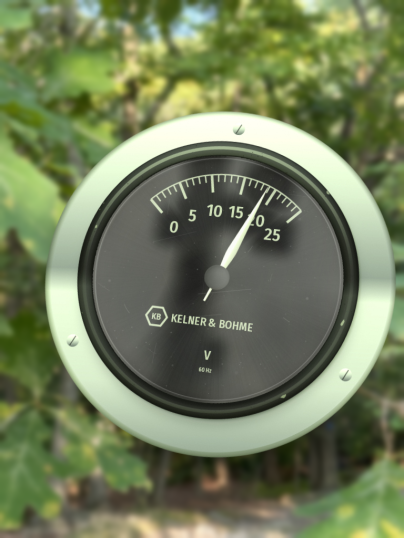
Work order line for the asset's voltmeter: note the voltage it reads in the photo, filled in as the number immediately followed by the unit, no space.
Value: 19V
